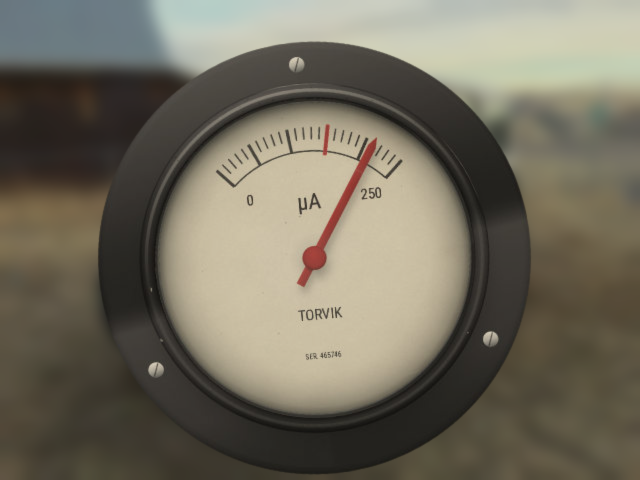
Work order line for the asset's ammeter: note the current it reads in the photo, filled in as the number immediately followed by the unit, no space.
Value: 210µA
